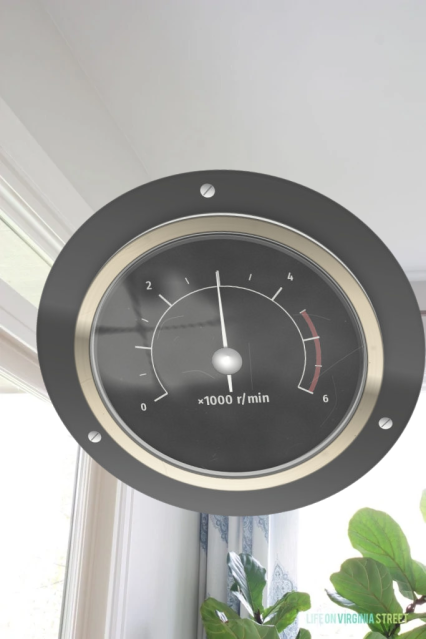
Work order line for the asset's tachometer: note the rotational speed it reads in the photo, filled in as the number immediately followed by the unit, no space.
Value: 3000rpm
